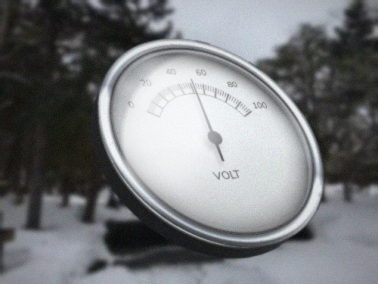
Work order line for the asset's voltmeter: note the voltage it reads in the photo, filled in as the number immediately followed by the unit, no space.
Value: 50V
